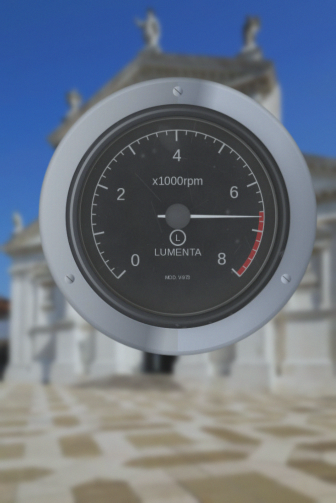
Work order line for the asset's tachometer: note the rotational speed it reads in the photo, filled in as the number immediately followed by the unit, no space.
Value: 6700rpm
